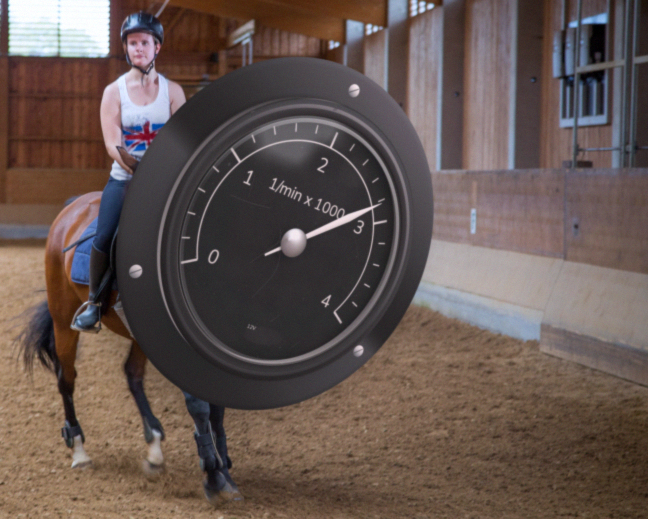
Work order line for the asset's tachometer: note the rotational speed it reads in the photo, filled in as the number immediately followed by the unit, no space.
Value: 2800rpm
